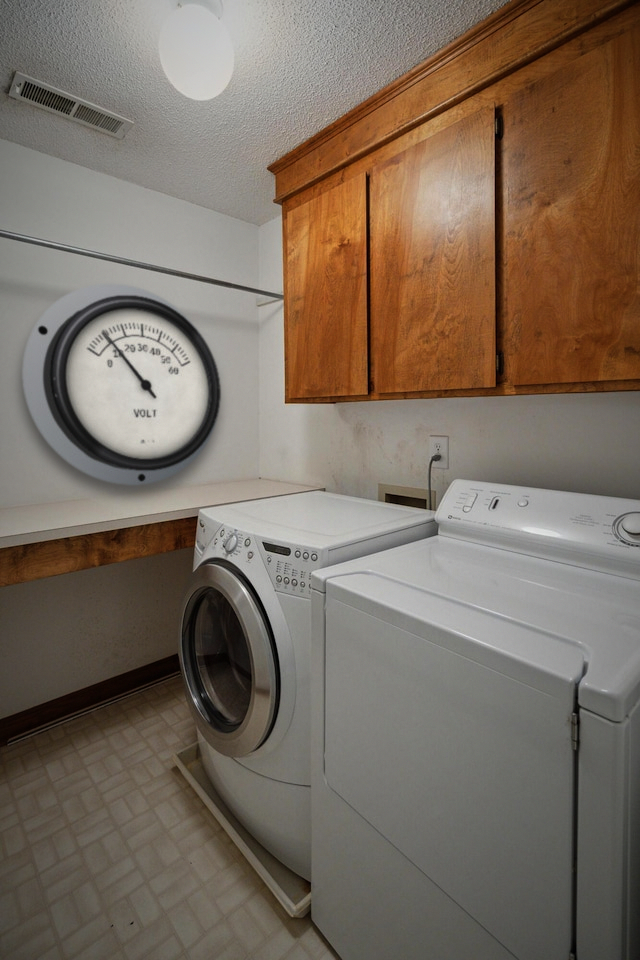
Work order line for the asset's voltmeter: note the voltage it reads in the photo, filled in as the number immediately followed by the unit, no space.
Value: 10V
